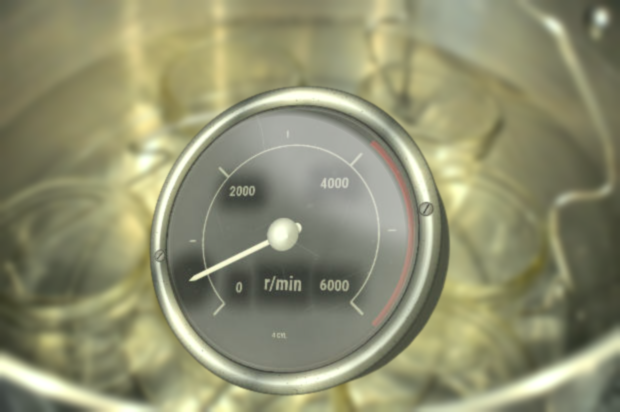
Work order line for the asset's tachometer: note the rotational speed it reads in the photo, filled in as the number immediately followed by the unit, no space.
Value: 500rpm
